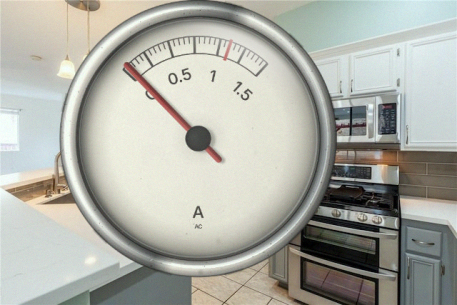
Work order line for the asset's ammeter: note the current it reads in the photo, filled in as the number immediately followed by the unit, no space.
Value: 0.05A
